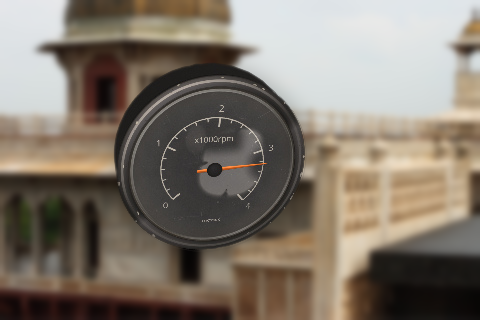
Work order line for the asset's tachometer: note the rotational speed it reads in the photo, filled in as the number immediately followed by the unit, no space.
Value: 3200rpm
